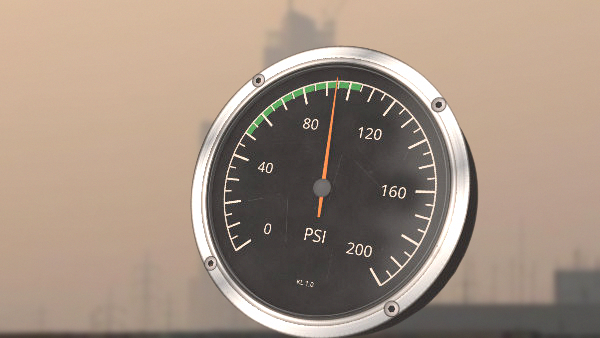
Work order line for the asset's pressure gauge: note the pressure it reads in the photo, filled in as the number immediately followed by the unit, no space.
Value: 95psi
